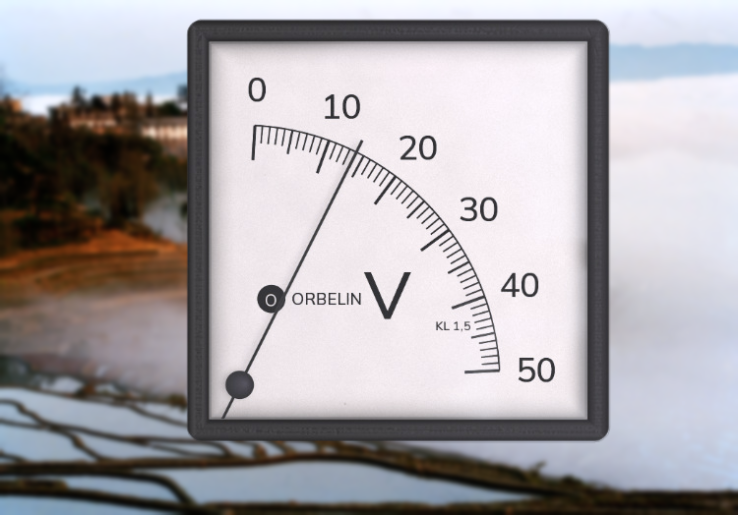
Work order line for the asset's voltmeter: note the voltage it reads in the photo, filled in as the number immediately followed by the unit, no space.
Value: 14V
